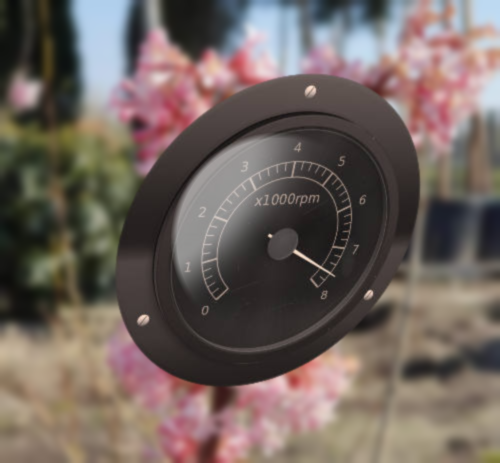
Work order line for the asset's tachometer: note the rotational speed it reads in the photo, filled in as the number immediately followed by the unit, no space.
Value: 7600rpm
